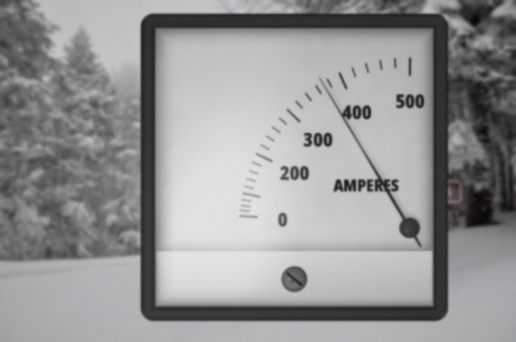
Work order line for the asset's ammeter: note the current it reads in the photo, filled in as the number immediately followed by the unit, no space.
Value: 370A
